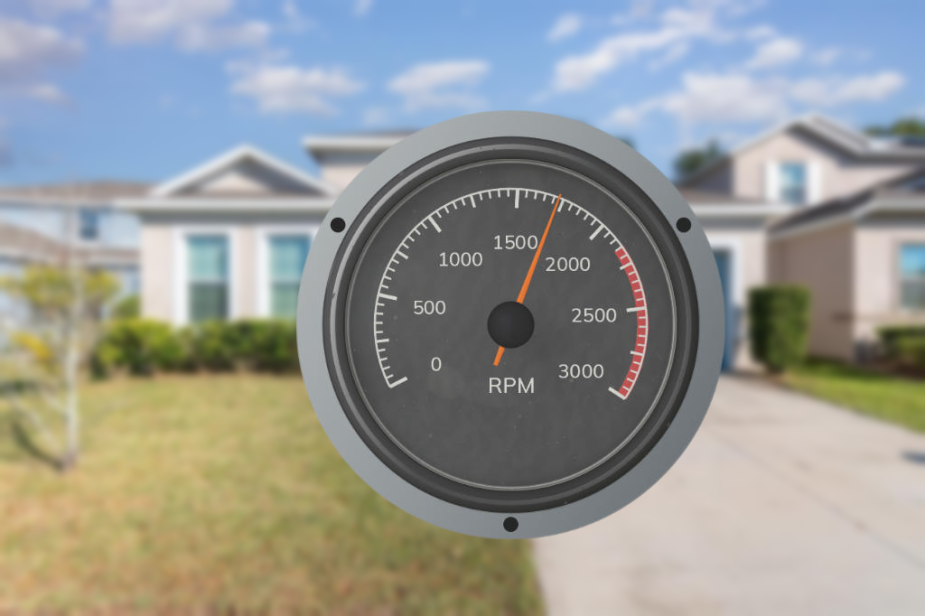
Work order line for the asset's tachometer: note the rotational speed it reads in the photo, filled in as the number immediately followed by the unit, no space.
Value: 1725rpm
